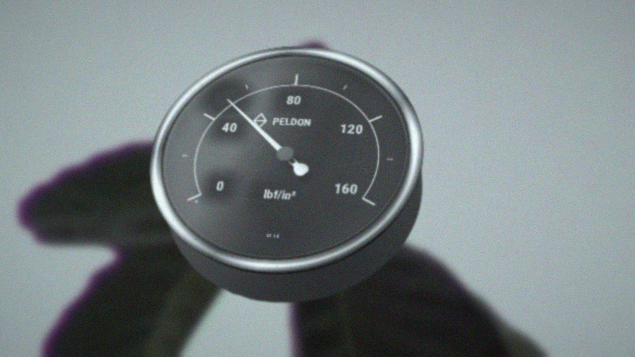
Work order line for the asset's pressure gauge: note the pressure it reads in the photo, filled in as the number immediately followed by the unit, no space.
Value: 50psi
